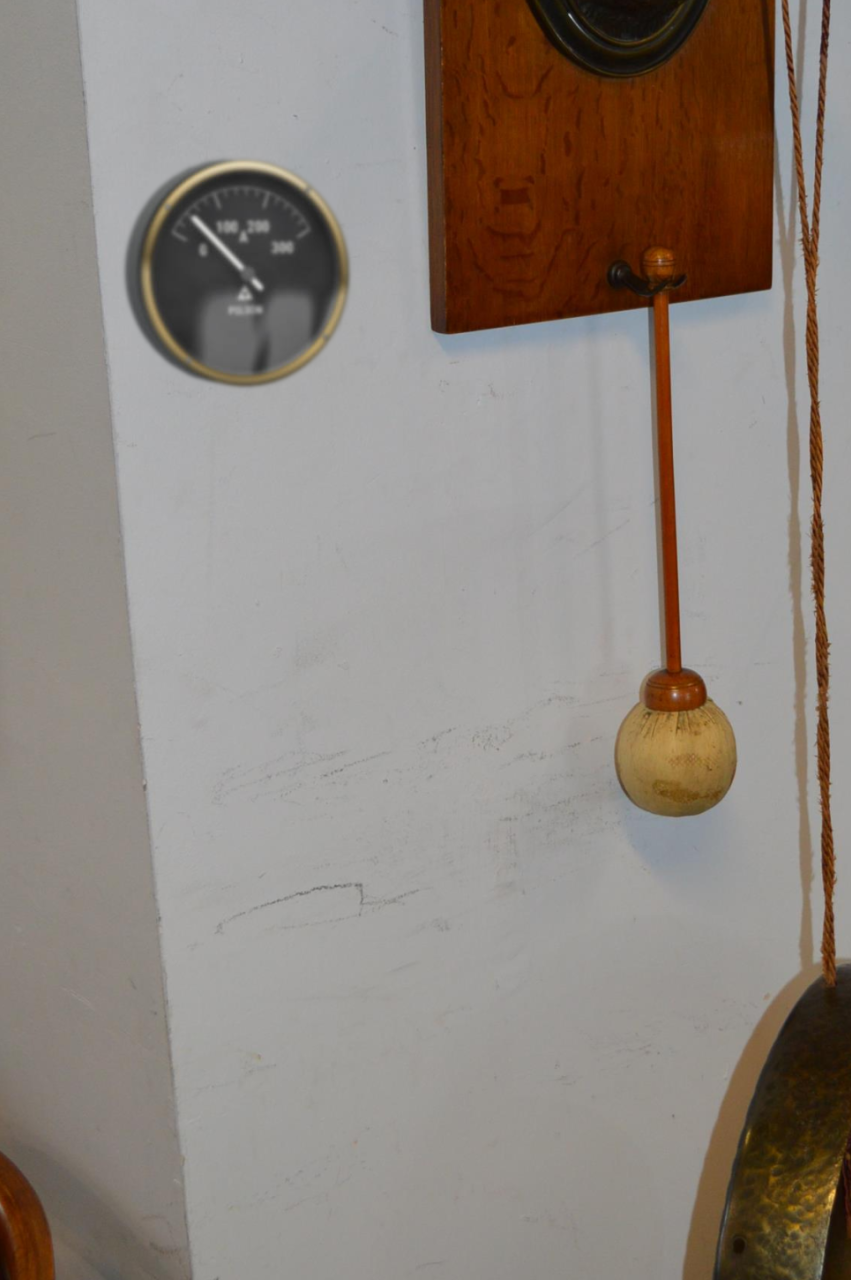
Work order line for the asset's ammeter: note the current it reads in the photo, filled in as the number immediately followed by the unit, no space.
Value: 40A
